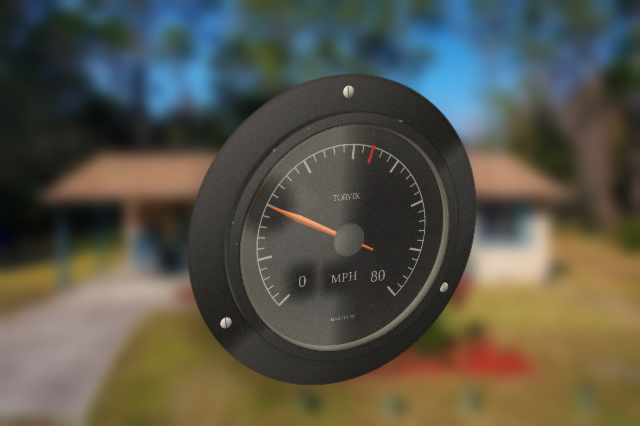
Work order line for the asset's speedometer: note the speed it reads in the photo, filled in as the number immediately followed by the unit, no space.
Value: 20mph
